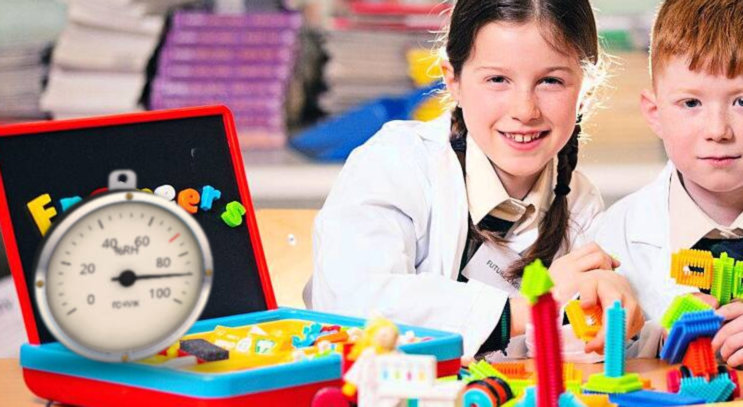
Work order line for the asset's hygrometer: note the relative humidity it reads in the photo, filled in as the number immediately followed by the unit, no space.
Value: 88%
